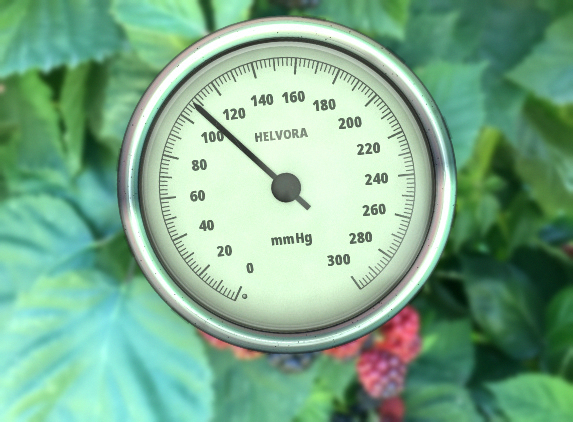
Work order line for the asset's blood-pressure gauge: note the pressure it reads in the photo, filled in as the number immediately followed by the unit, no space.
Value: 108mmHg
